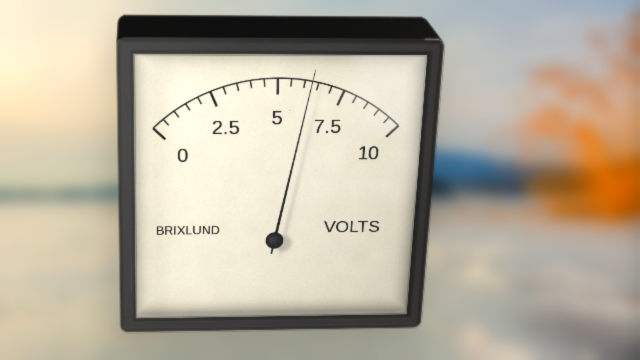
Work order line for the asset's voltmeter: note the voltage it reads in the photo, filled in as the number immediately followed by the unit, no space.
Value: 6.25V
